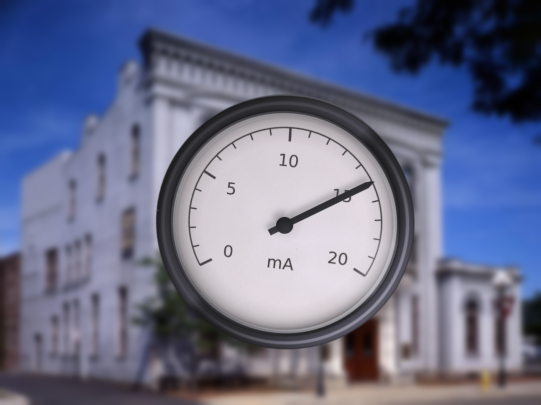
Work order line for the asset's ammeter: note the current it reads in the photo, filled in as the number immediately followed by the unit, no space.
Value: 15mA
